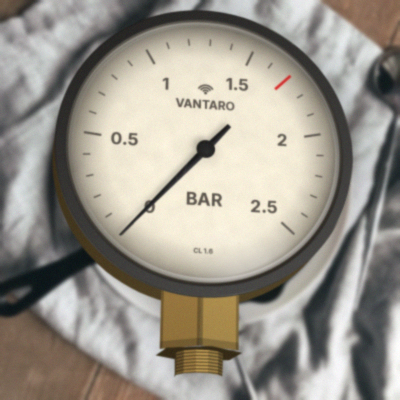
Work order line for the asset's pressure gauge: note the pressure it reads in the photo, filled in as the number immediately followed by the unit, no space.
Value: 0bar
